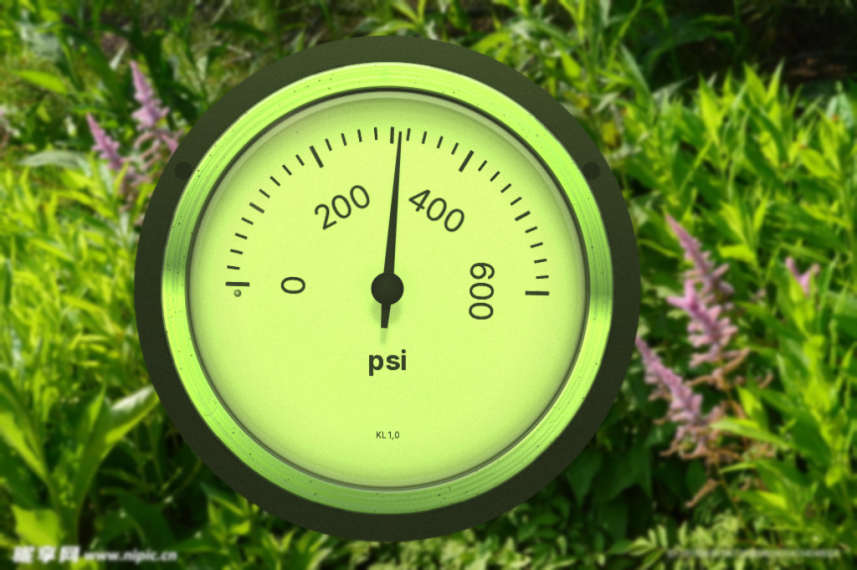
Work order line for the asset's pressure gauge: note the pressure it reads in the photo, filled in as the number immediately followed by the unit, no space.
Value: 310psi
